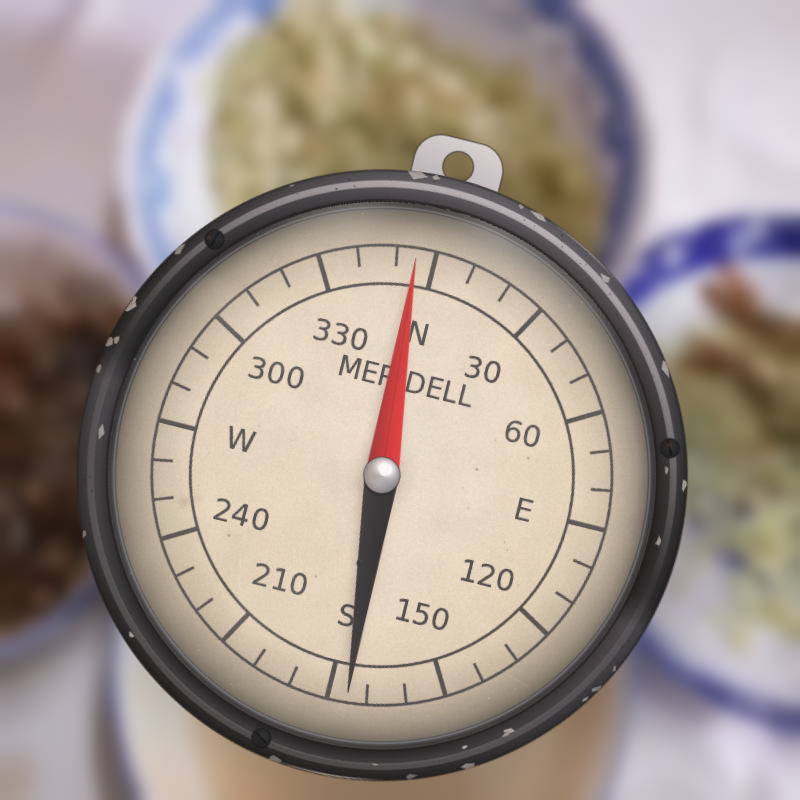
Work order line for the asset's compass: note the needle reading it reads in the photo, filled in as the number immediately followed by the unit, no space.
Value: 355°
